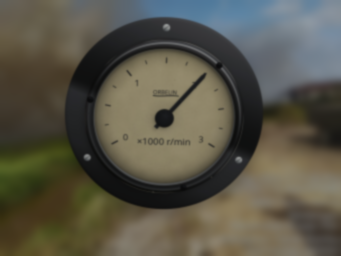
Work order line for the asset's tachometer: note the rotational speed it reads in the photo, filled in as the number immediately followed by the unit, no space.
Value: 2000rpm
